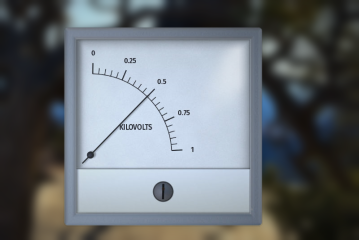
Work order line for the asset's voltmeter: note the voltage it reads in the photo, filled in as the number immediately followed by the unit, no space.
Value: 0.5kV
